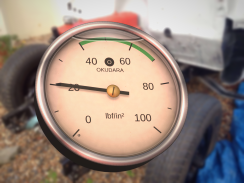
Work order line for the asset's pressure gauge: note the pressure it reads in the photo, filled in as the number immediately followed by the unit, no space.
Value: 20psi
